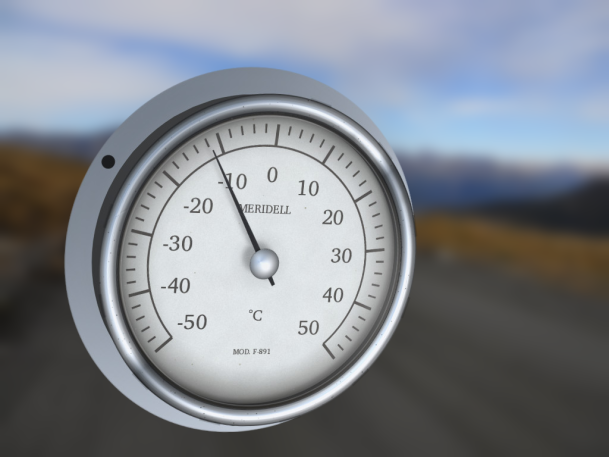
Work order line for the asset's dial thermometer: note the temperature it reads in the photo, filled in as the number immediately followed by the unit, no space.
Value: -12°C
